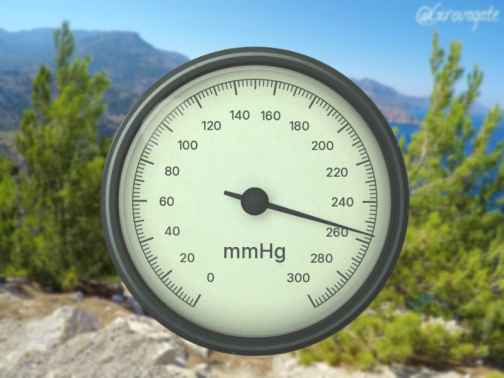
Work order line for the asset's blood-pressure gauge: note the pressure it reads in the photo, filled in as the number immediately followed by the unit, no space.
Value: 256mmHg
